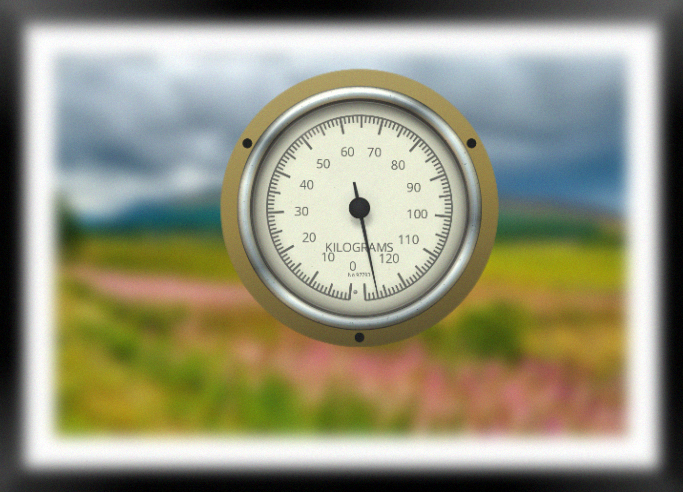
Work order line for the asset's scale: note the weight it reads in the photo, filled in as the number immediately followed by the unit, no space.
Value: 127kg
